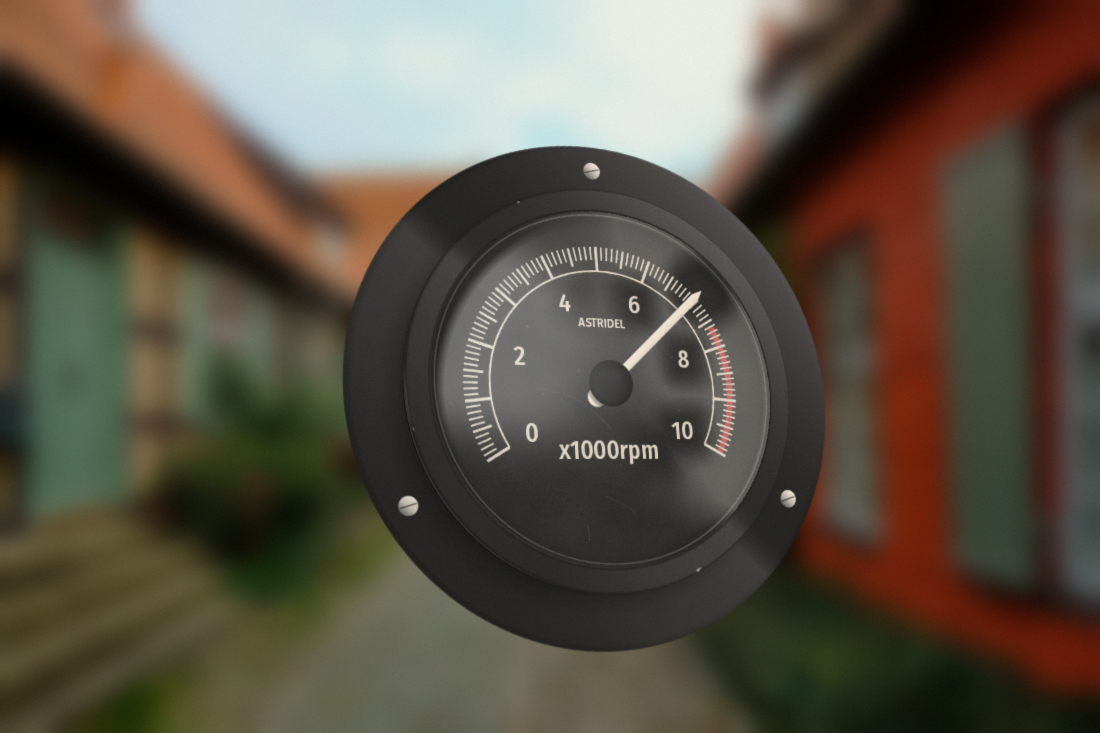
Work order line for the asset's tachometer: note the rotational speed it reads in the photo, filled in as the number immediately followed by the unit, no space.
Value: 7000rpm
